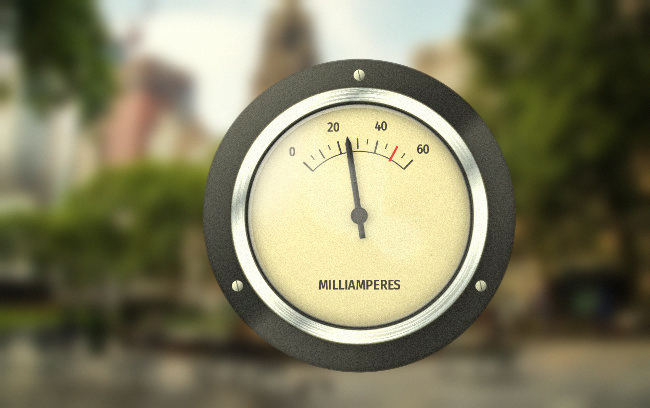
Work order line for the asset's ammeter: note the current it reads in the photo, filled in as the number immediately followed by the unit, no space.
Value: 25mA
